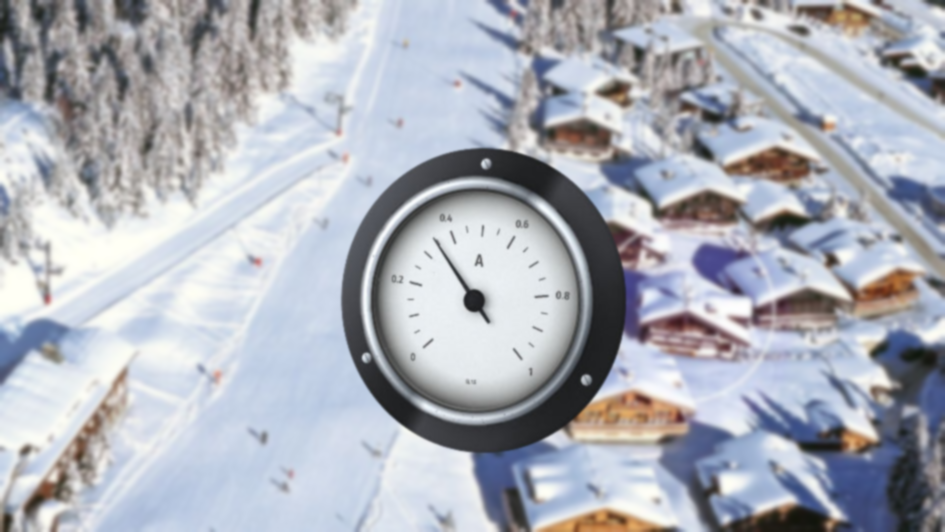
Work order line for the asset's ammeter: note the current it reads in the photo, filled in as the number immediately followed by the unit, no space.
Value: 0.35A
